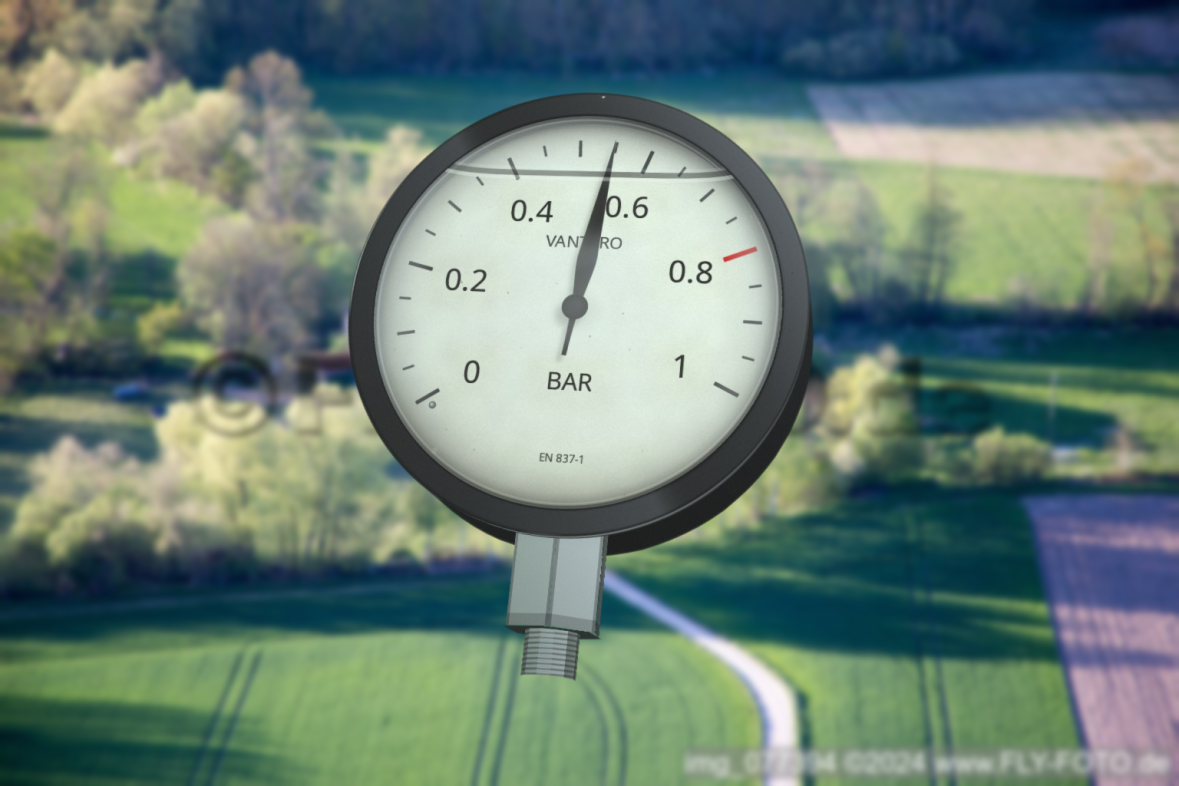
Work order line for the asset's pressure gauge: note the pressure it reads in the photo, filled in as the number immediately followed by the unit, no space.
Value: 0.55bar
